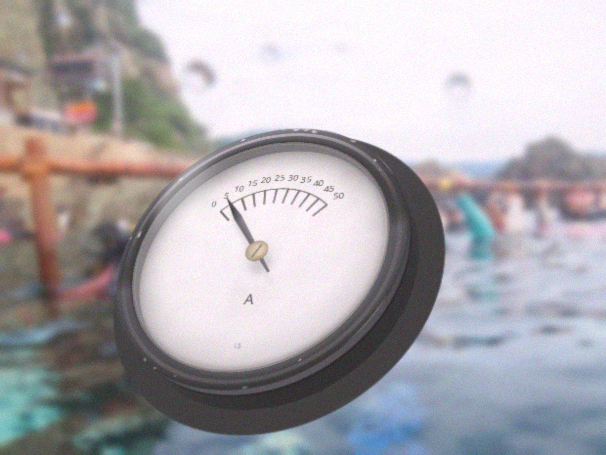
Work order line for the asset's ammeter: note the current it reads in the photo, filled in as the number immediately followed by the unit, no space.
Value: 5A
